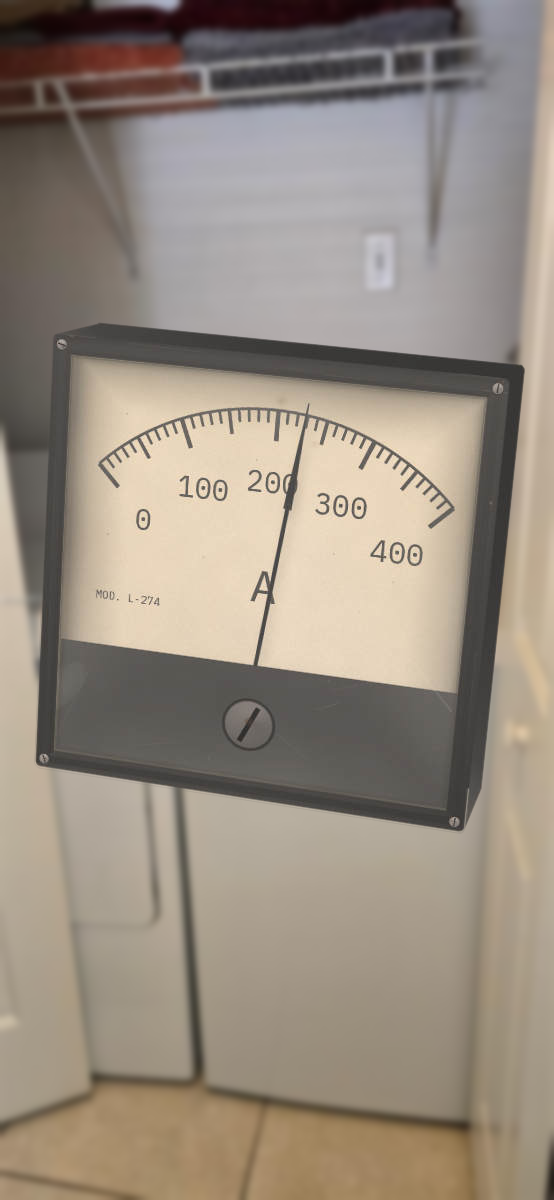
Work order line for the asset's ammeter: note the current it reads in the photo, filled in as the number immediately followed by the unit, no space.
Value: 230A
